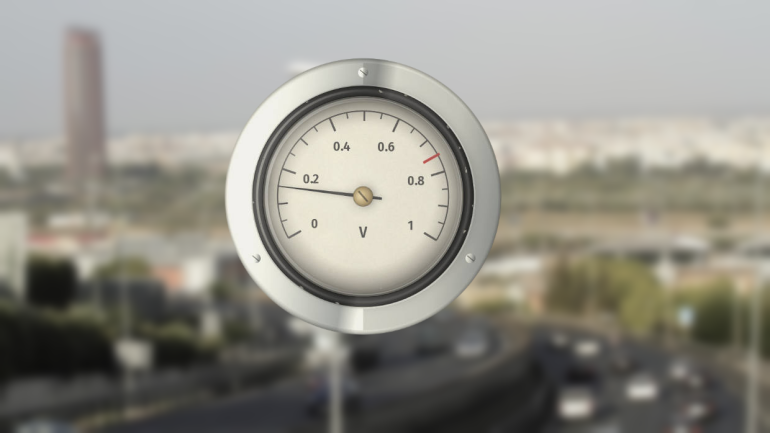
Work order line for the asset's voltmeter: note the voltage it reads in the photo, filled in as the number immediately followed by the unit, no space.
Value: 0.15V
